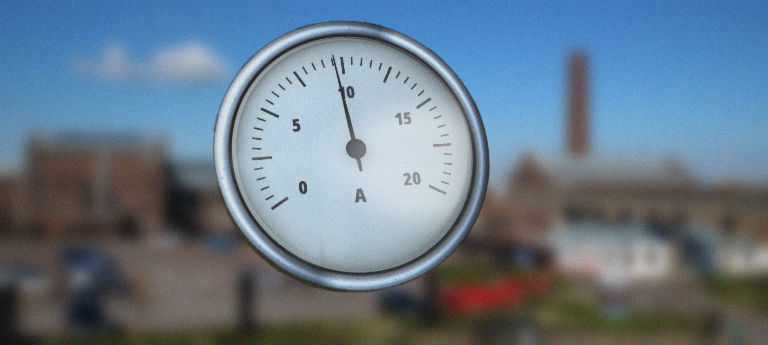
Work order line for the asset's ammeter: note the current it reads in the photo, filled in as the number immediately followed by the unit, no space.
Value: 9.5A
